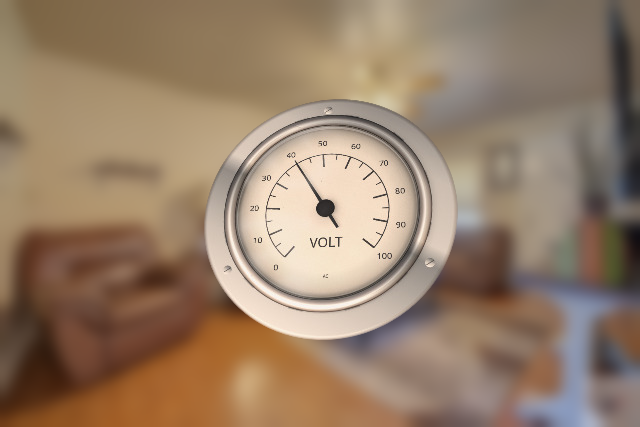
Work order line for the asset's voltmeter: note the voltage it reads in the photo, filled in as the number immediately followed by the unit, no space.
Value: 40V
